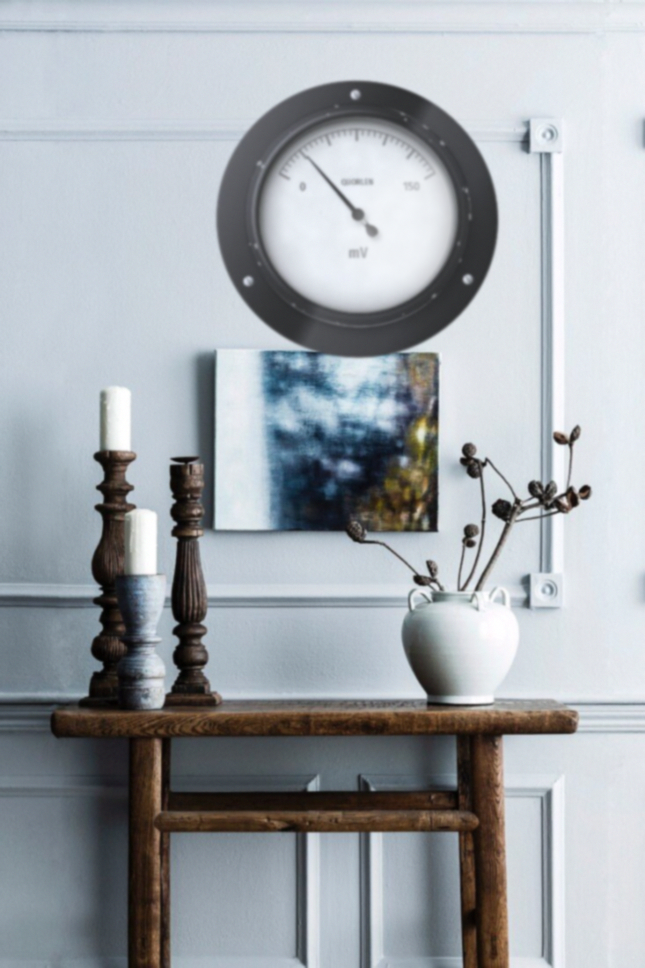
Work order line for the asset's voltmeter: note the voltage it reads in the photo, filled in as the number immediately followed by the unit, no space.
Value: 25mV
